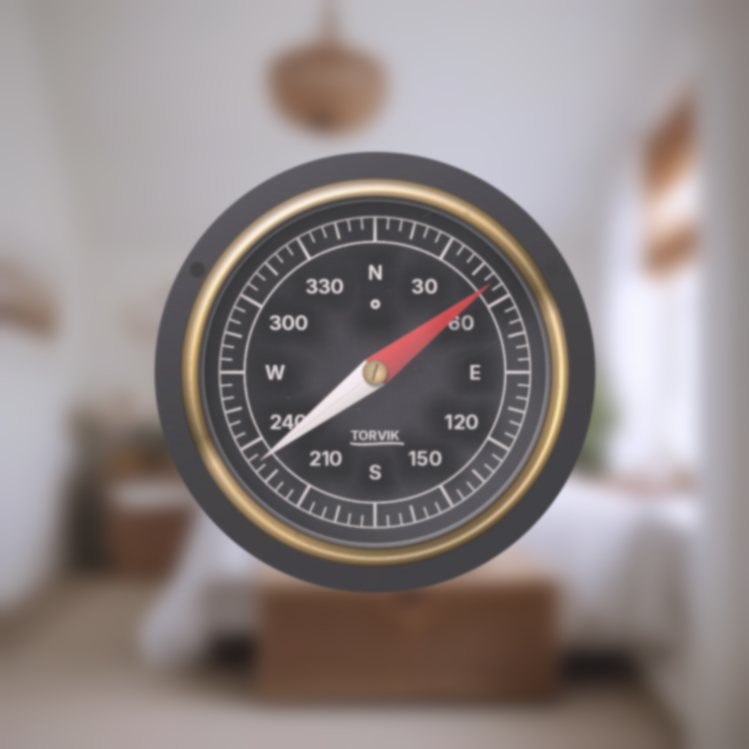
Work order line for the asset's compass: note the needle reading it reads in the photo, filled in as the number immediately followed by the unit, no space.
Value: 52.5°
